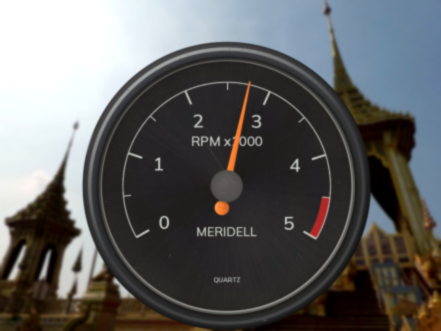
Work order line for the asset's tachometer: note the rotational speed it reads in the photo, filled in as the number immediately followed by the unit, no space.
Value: 2750rpm
